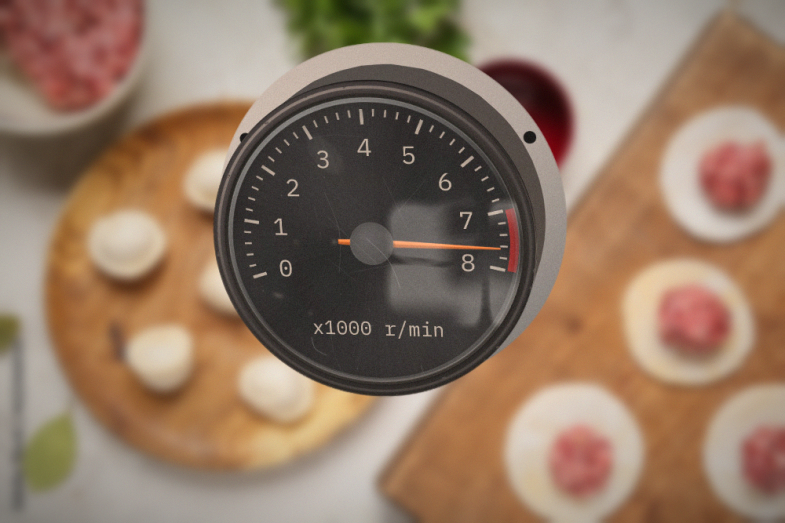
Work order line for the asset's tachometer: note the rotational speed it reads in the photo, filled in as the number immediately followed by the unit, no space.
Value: 7600rpm
